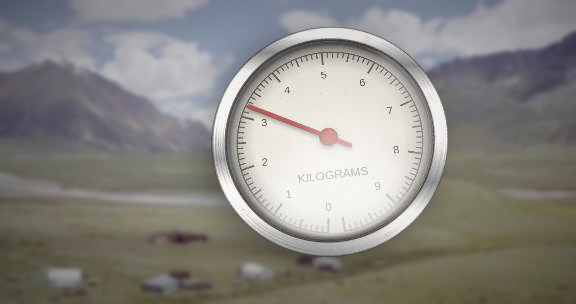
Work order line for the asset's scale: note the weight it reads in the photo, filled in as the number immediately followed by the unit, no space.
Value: 3.2kg
